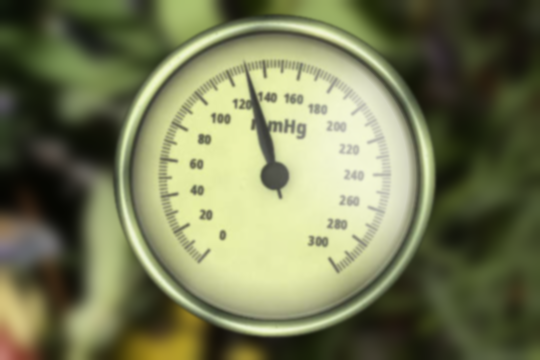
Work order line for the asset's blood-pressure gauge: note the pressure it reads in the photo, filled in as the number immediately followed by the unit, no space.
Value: 130mmHg
